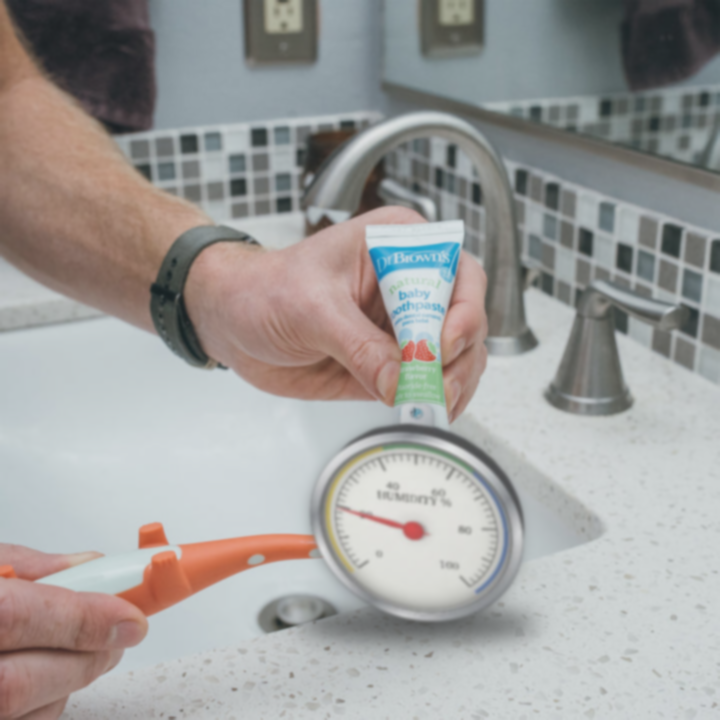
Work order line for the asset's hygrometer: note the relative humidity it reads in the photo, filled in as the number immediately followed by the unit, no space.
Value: 20%
